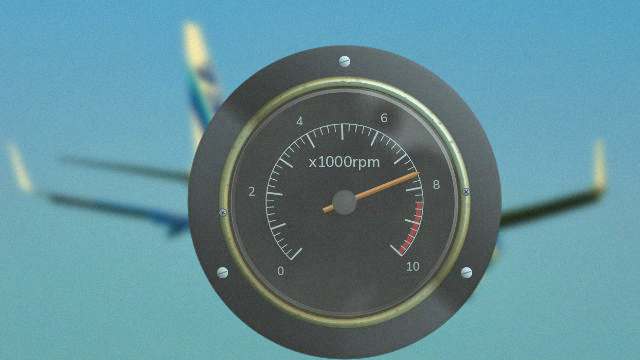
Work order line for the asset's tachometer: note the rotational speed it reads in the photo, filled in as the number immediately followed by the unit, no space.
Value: 7600rpm
